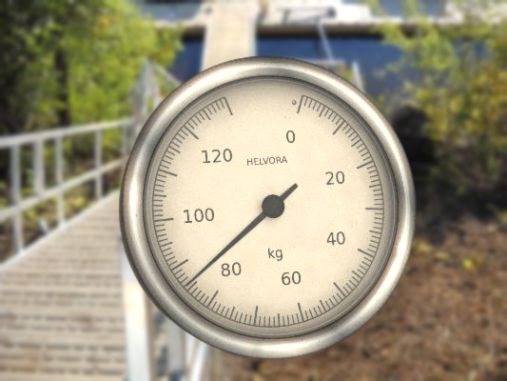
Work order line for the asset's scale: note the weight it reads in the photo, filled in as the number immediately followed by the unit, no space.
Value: 86kg
